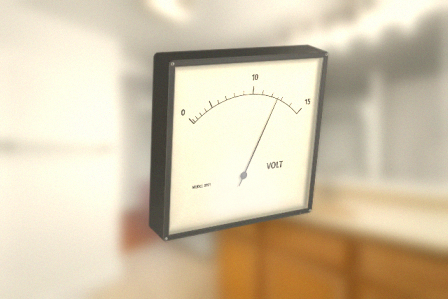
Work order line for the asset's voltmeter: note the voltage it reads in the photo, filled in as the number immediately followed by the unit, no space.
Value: 12.5V
